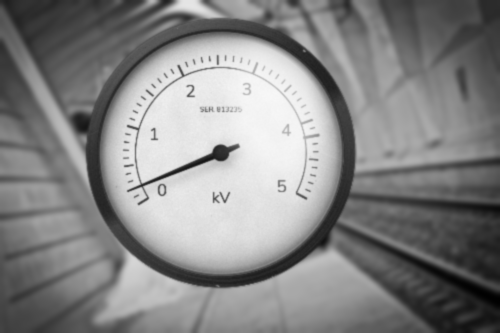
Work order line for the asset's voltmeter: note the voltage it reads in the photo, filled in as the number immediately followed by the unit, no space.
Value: 0.2kV
